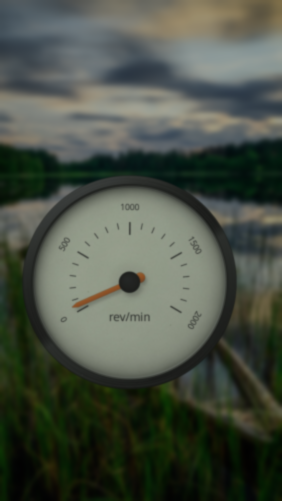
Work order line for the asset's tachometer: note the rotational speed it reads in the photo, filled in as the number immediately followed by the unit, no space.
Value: 50rpm
